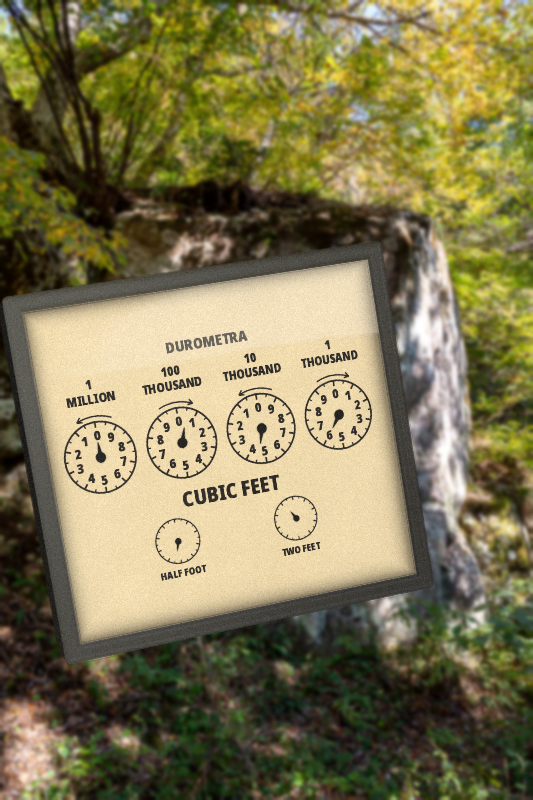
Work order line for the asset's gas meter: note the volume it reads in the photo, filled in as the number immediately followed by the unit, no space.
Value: 4600ft³
